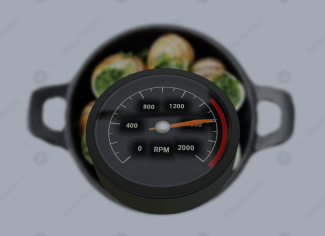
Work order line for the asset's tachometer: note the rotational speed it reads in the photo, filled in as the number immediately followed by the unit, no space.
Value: 1600rpm
